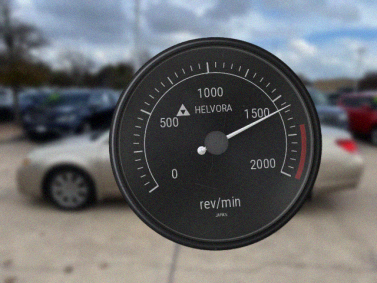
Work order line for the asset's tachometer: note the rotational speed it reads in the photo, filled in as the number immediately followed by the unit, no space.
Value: 1575rpm
